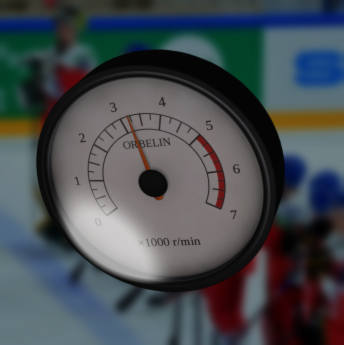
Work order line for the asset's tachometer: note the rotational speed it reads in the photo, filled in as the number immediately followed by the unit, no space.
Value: 3250rpm
